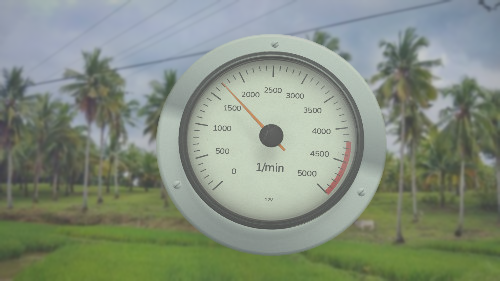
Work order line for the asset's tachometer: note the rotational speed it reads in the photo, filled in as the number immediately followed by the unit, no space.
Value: 1700rpm
